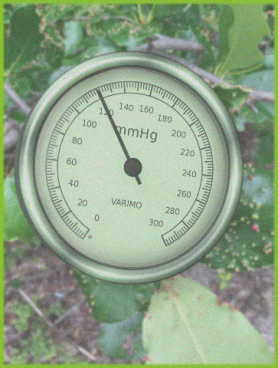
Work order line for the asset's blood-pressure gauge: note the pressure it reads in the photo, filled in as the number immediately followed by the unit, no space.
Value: 120mmHg
